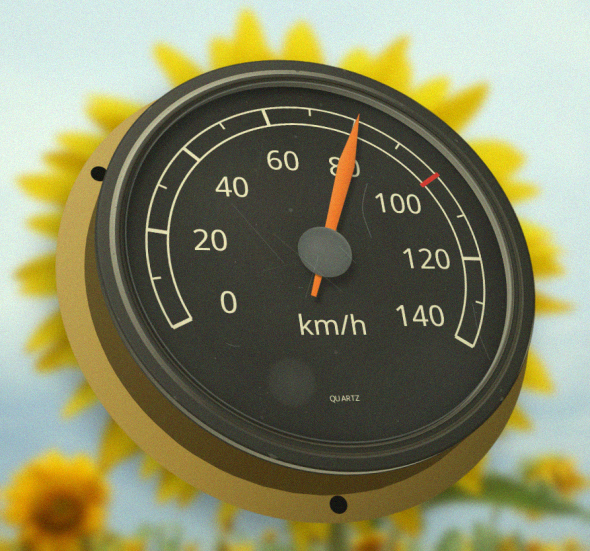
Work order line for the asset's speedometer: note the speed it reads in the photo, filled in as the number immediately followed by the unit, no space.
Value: 80km/h
